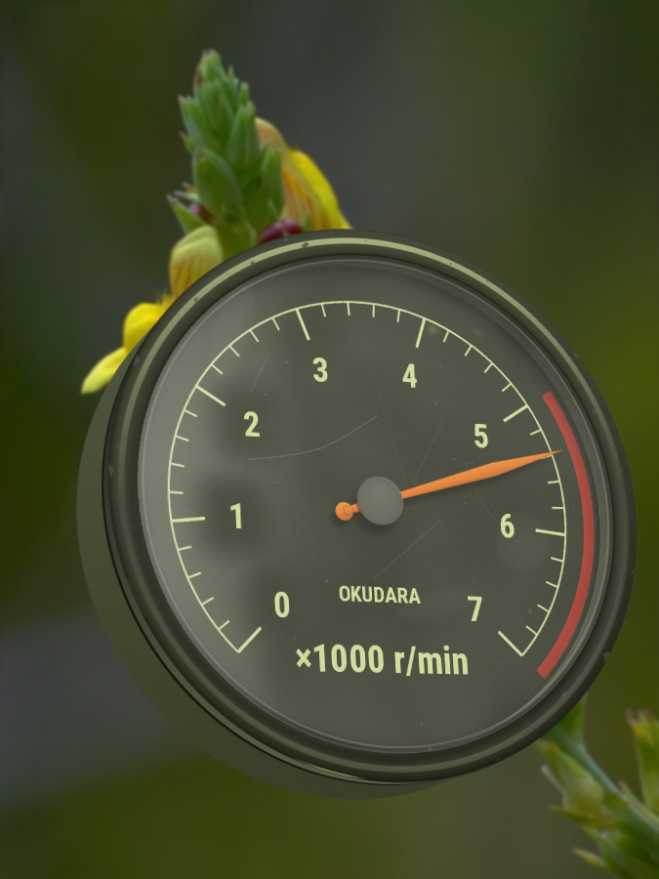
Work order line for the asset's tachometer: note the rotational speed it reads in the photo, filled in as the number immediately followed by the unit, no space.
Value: 5400rpm
